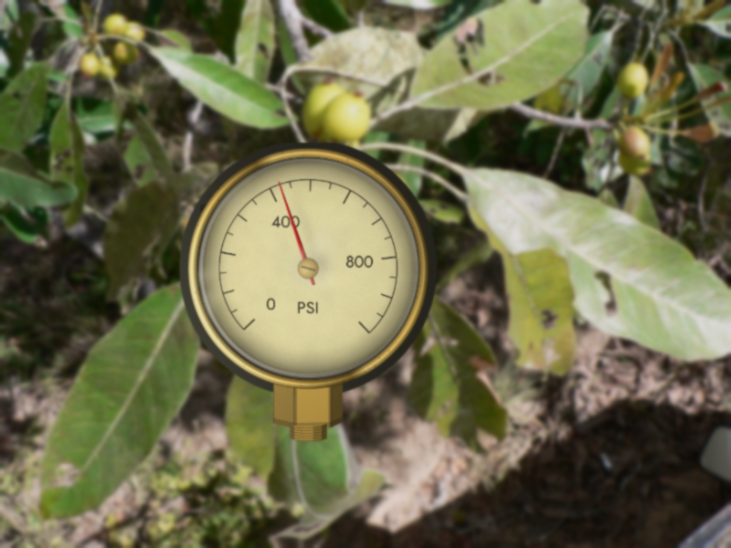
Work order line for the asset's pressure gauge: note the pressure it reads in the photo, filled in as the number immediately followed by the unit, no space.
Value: 425psi
